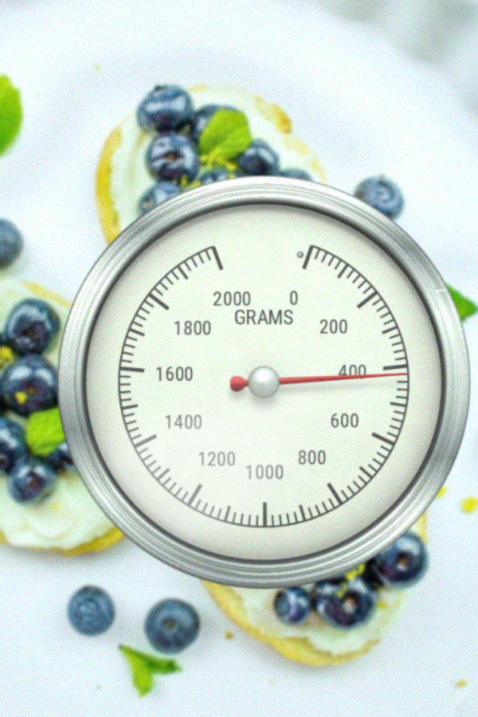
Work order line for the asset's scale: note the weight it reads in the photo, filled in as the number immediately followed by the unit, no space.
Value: 420g
